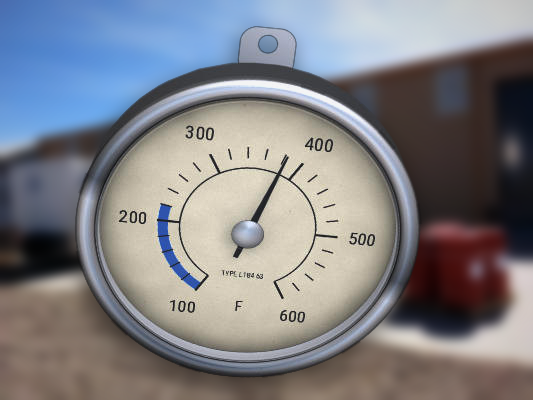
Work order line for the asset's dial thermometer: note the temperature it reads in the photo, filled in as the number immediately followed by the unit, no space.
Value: 380°F
